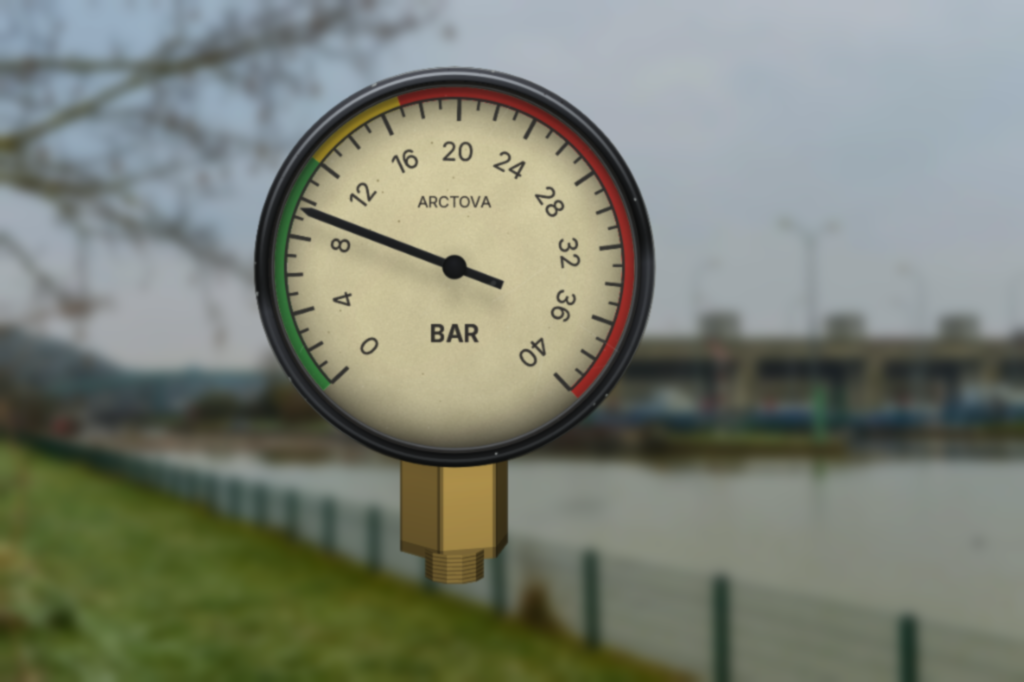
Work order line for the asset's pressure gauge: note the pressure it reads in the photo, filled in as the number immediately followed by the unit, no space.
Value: 9.5bar
